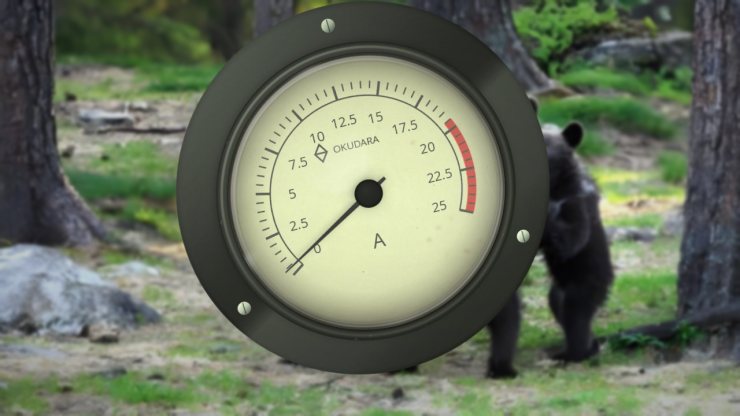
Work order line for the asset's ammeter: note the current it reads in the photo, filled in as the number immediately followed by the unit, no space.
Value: 0.5A
